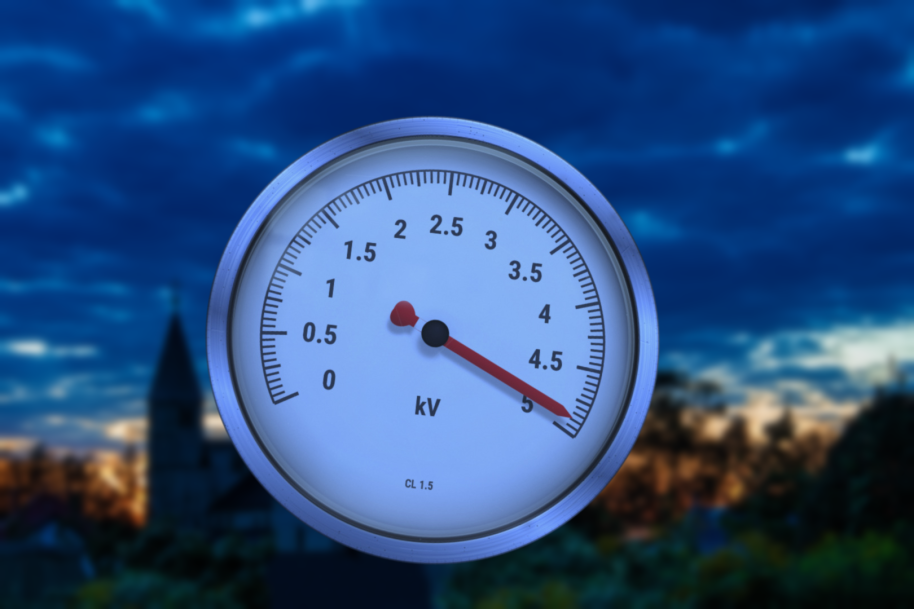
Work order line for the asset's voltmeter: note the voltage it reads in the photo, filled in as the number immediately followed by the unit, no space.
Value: 4.9kV
